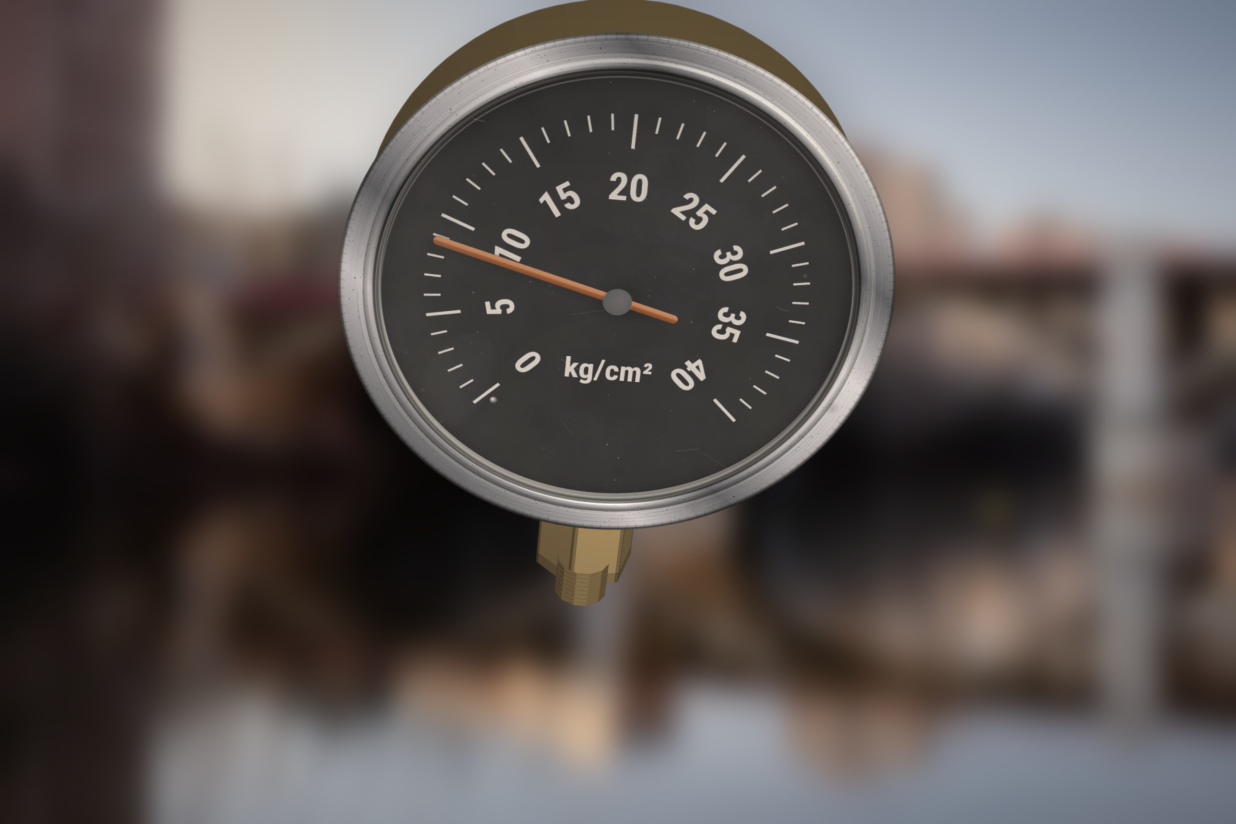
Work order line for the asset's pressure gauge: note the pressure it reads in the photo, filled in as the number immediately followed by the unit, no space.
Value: 9kg/cm²
